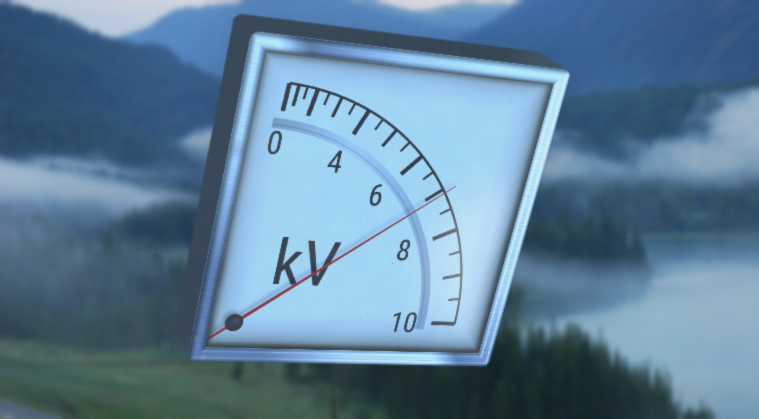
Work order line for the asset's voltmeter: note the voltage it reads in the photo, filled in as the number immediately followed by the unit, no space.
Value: 7kV
